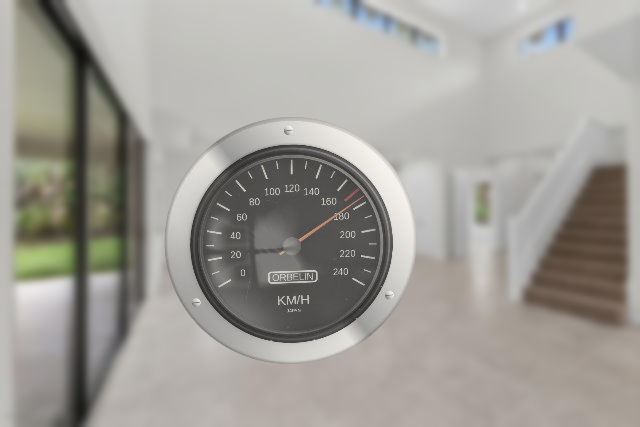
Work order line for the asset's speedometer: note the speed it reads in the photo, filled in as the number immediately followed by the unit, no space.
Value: 175km/h
